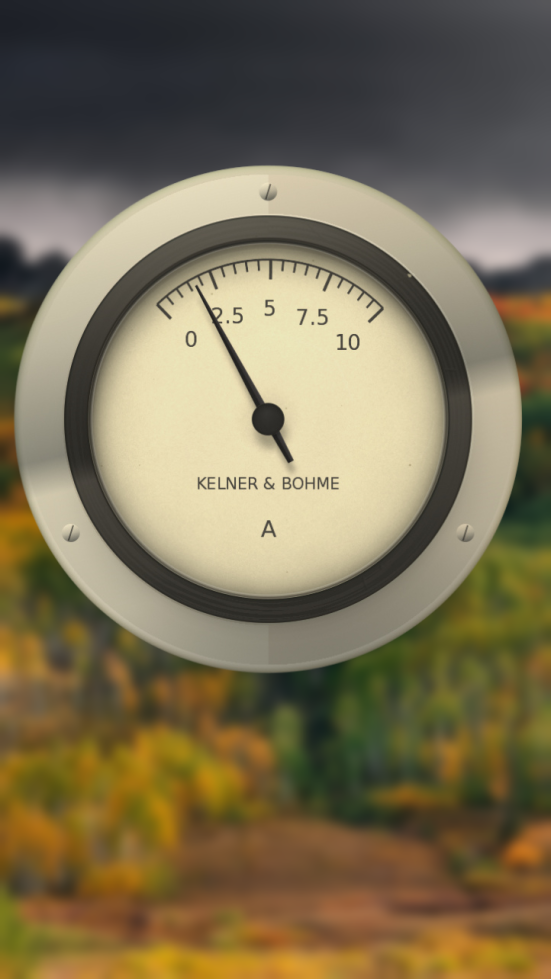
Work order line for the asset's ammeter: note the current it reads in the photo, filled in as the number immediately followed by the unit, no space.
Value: 1.75A
